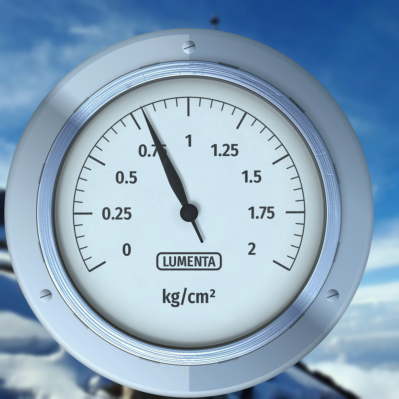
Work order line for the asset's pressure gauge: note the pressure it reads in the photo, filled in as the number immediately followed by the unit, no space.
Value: 0.8kg/cm²
